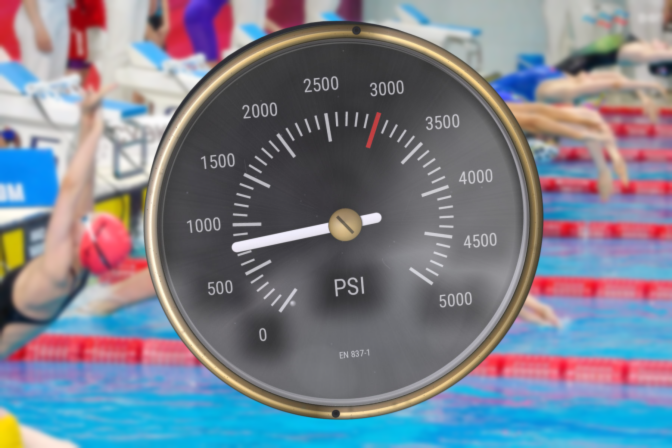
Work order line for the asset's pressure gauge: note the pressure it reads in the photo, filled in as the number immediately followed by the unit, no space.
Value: 800psi
